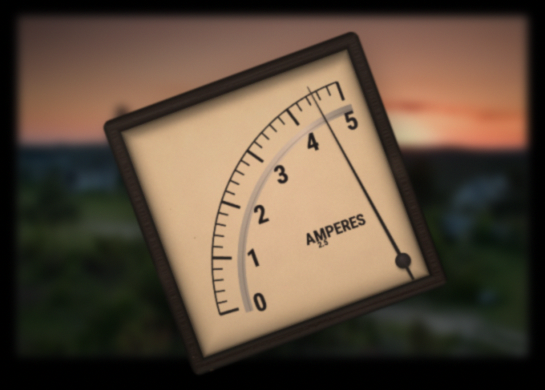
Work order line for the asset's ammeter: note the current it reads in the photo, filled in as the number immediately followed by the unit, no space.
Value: 4.5A
